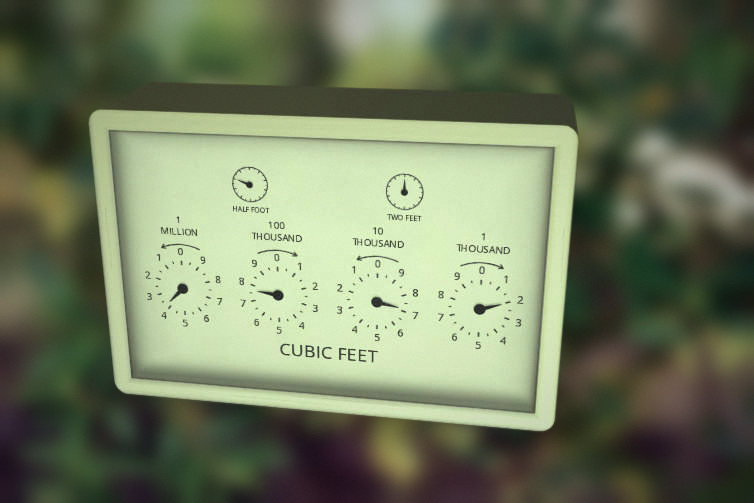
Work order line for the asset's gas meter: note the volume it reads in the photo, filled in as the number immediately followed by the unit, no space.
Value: 377200ft³
